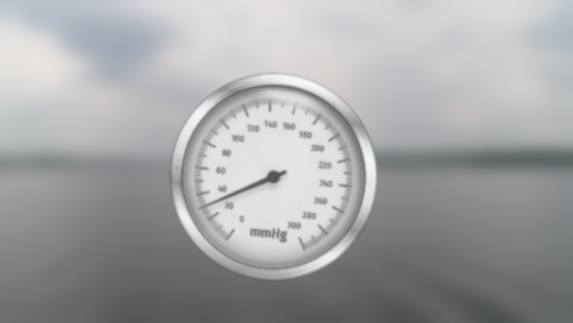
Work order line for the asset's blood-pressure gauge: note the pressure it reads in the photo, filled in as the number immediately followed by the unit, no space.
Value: 30mmHg
